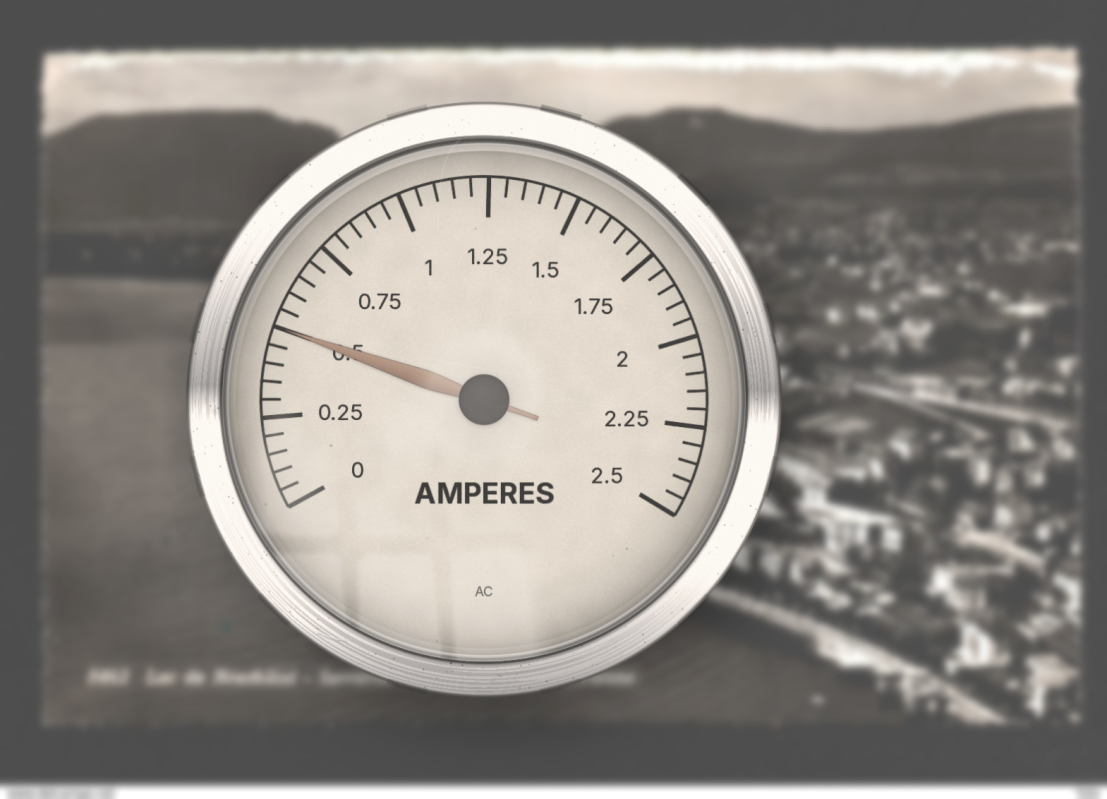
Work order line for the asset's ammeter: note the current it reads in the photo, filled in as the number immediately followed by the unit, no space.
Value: 0.5A
